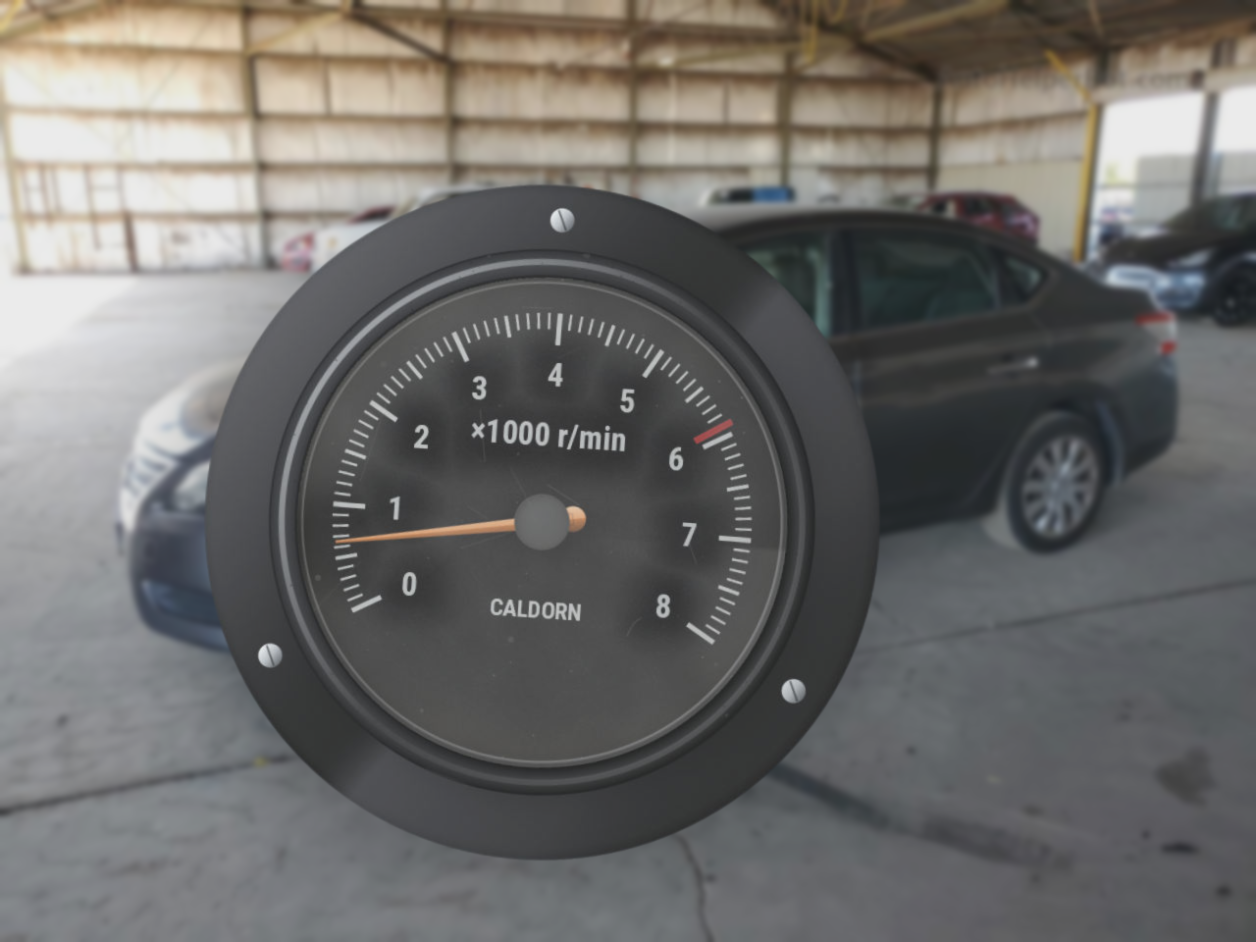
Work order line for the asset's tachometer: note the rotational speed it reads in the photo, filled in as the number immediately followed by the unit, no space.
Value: 650rpm
